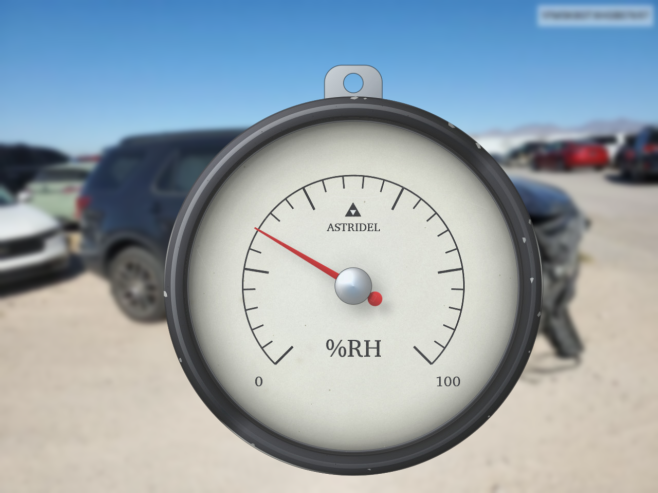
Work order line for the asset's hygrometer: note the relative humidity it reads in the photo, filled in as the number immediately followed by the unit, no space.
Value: 28%
